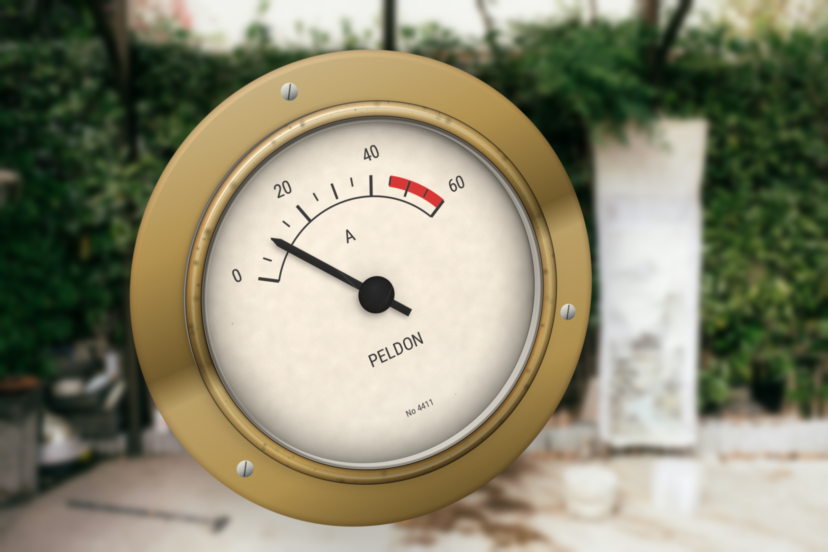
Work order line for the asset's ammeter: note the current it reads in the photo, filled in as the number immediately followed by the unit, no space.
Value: 10A
